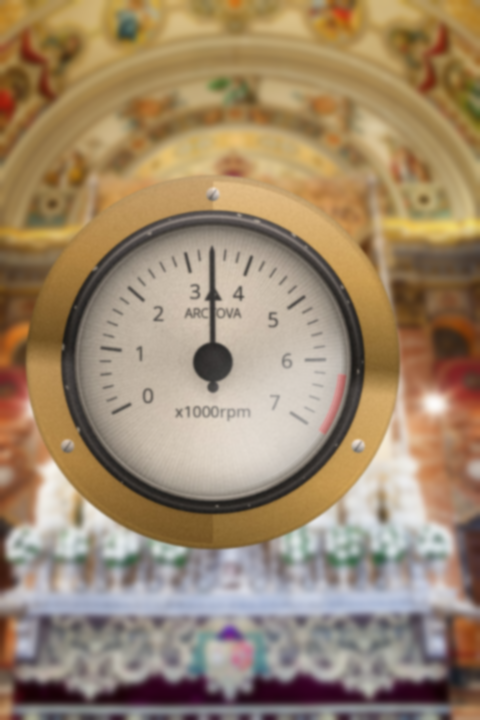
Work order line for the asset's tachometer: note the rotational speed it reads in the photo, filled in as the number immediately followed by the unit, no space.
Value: 3400rpm
